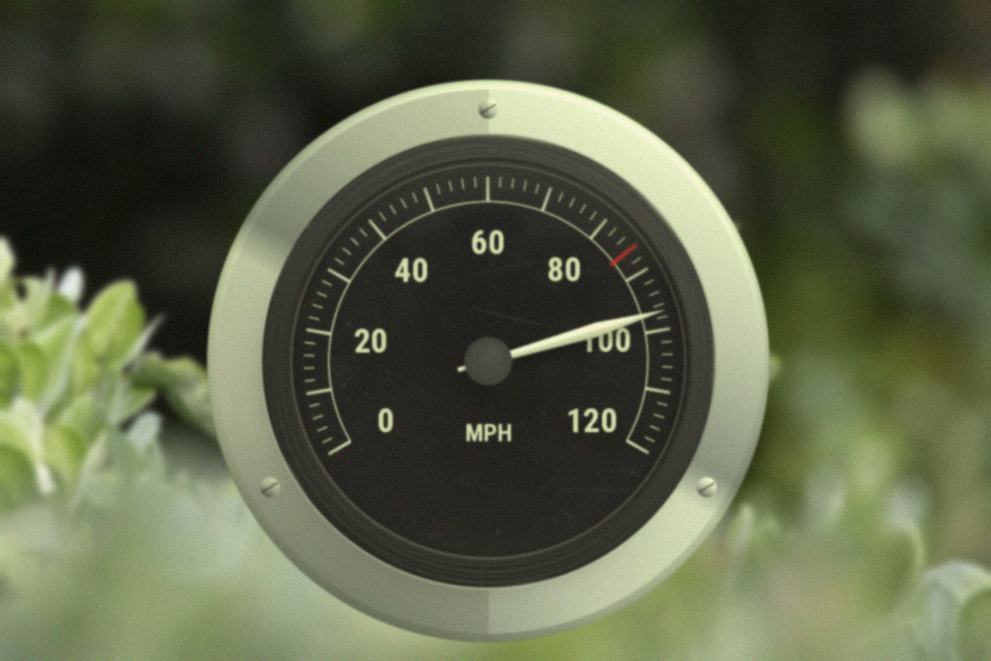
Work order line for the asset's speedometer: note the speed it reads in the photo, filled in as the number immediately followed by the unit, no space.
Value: 97mph
